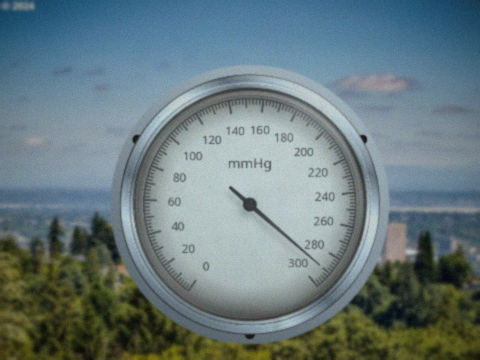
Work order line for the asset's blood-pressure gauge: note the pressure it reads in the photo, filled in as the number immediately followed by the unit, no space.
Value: 290mmHg
